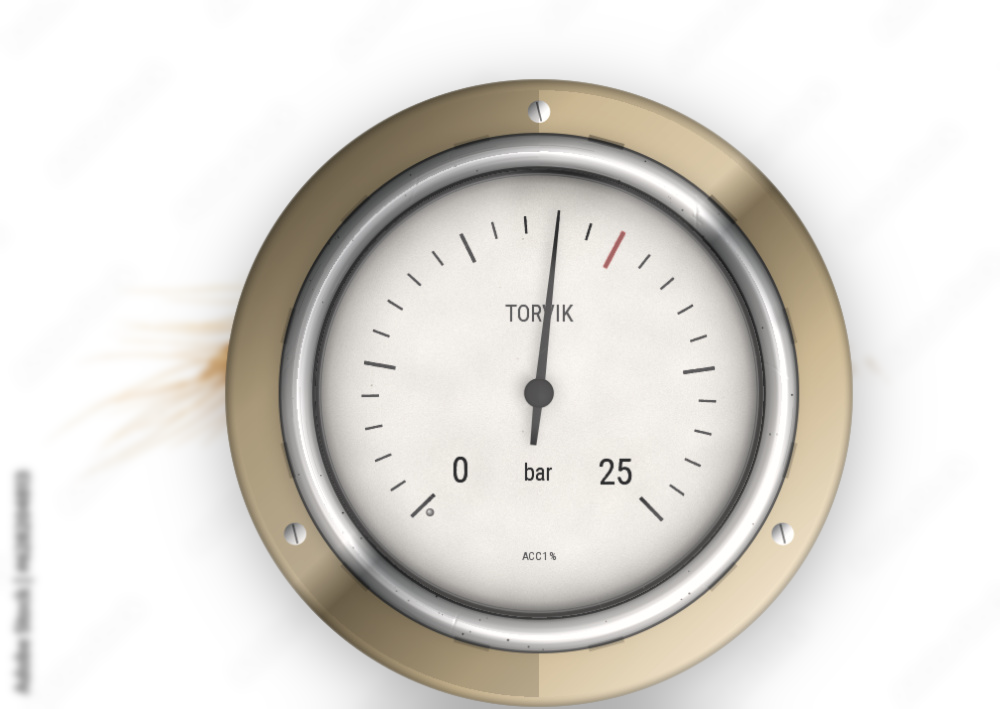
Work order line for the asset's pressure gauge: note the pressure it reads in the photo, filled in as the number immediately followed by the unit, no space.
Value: 13bar
